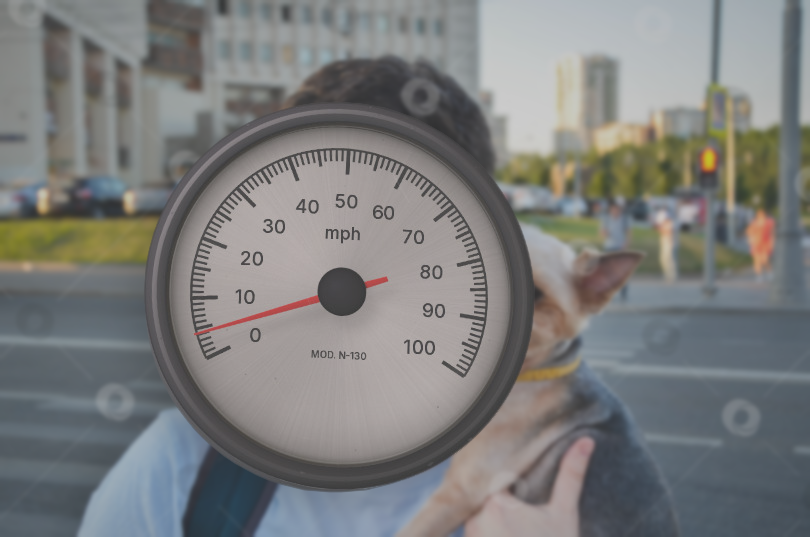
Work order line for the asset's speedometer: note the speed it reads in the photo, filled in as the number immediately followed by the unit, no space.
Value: 4mph
